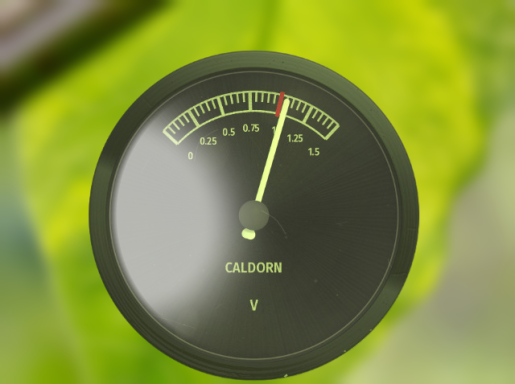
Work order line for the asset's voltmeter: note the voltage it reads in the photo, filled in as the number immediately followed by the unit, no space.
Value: 1.05V
